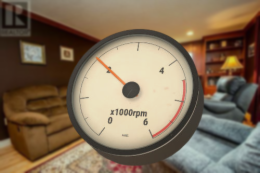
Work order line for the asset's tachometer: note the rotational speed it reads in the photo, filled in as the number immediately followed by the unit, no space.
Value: 2000rpm
